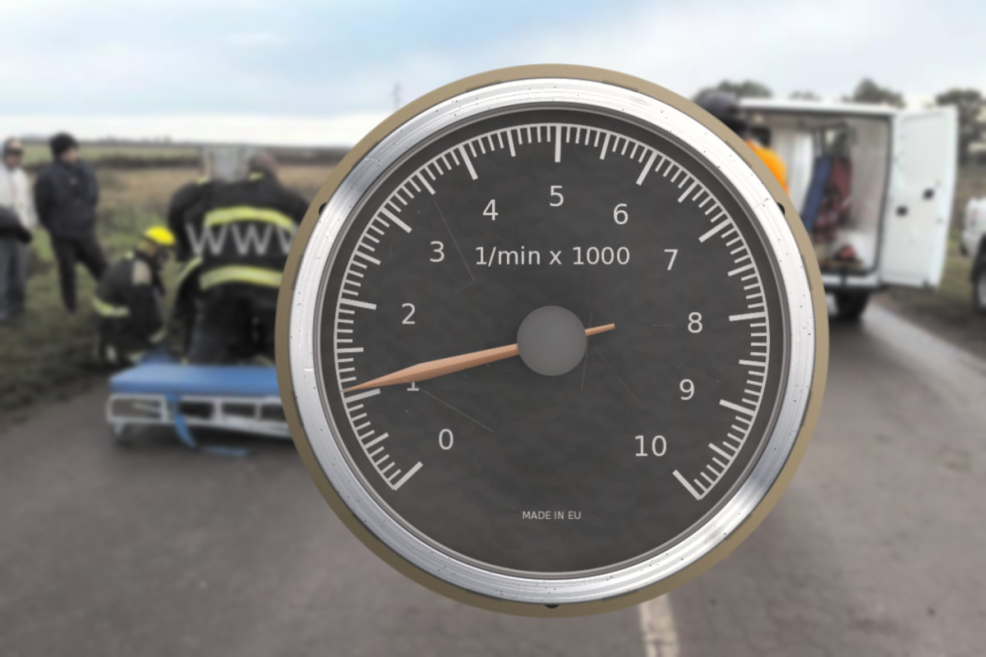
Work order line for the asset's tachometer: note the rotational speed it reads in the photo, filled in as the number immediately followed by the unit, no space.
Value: 1100rpm
